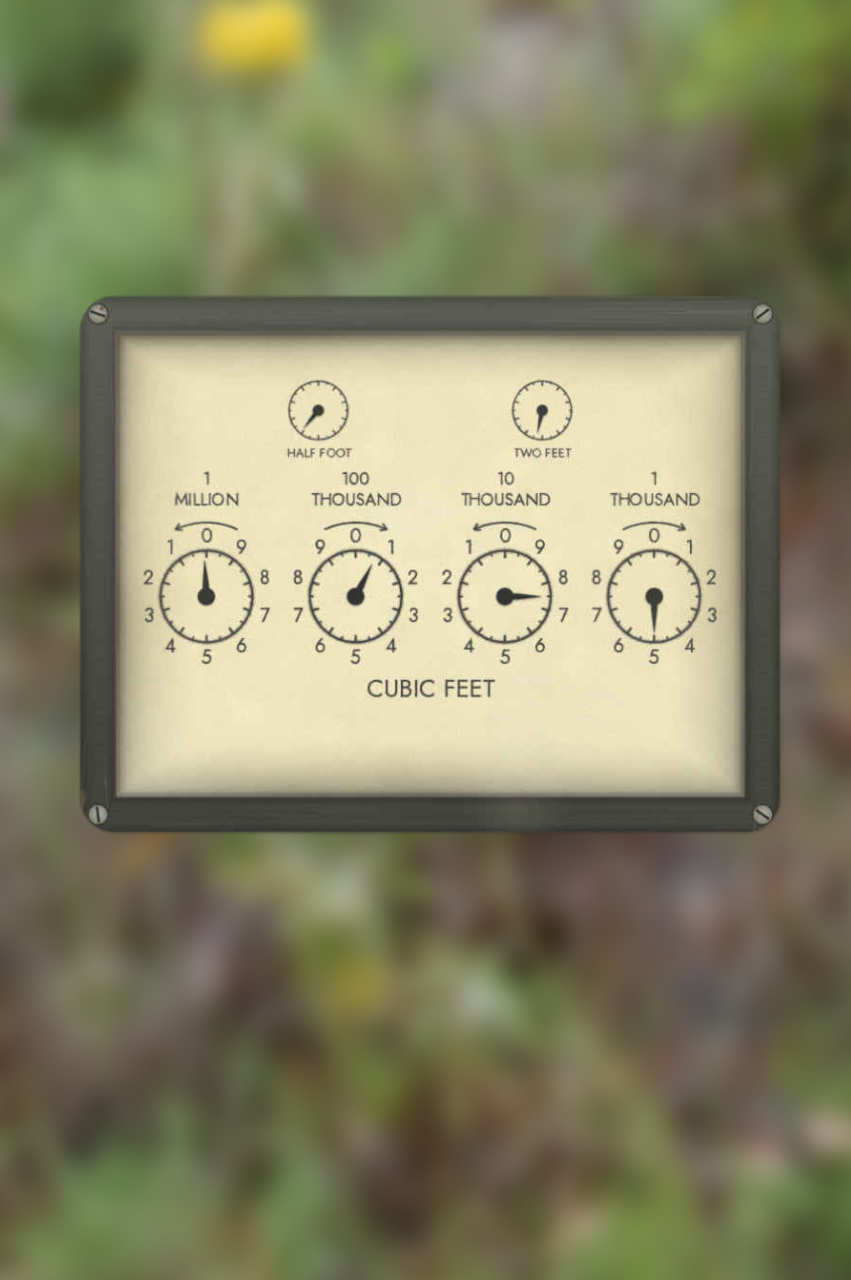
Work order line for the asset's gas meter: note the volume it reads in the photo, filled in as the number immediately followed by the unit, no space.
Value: 7500ft³
